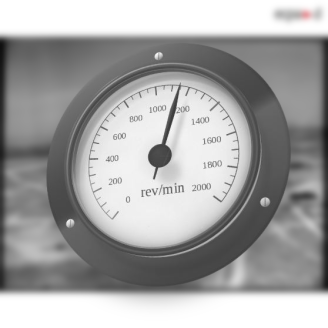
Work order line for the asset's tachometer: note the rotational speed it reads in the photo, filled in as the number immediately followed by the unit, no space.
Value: 1150rpm
